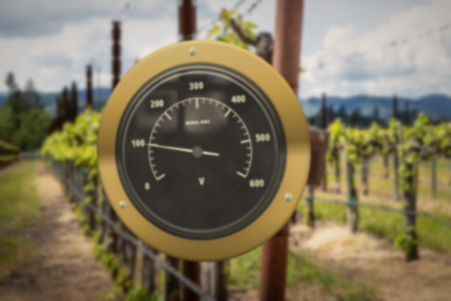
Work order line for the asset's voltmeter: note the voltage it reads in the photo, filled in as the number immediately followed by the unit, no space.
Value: 100V
